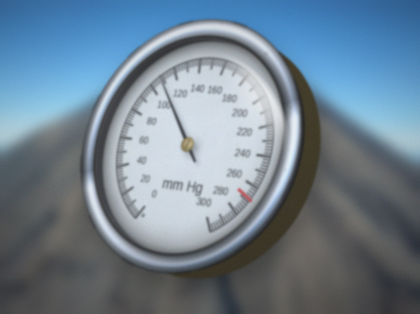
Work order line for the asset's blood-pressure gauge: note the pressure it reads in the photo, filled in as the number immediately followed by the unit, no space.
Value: 110mmHg
